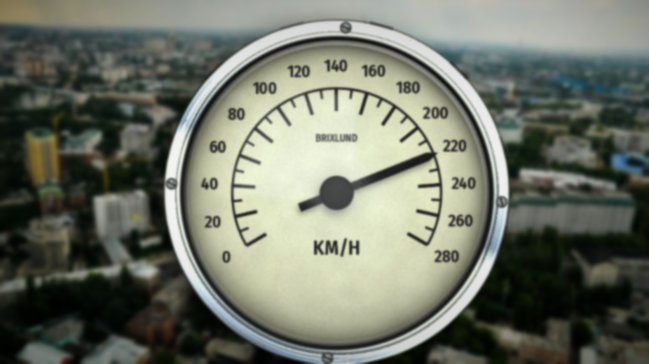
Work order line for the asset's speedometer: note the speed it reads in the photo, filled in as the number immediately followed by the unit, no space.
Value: 220km/h
